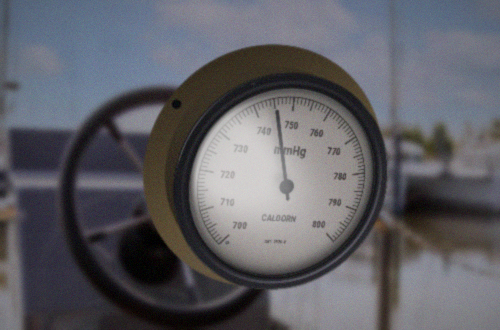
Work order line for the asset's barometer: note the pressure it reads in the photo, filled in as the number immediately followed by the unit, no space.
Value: 745mmHg
